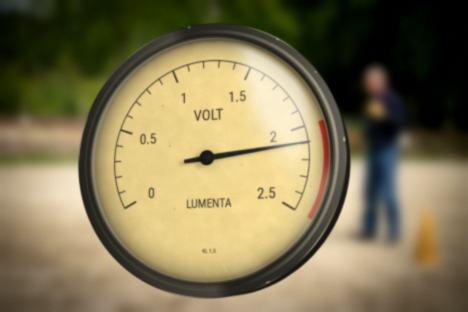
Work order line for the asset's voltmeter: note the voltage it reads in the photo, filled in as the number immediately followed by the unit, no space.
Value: 2.1V
